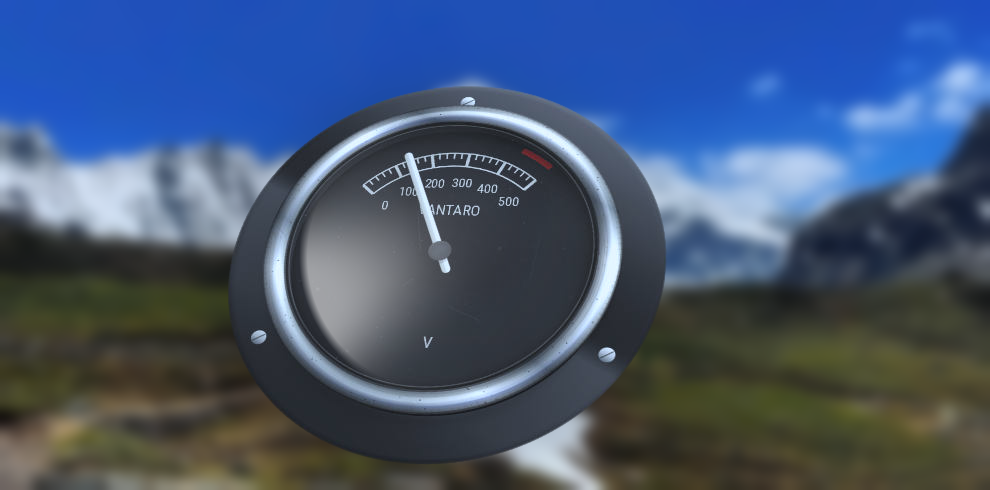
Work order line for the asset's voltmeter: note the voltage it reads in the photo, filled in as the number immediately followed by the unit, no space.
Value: 140V
